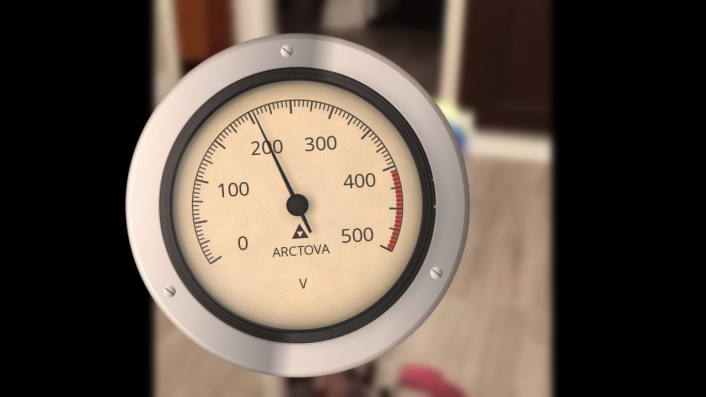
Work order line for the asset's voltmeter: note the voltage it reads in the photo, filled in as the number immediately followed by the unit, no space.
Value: 205V
